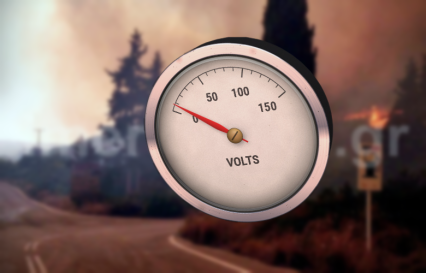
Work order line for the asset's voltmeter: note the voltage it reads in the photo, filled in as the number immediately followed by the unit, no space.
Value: 10V
